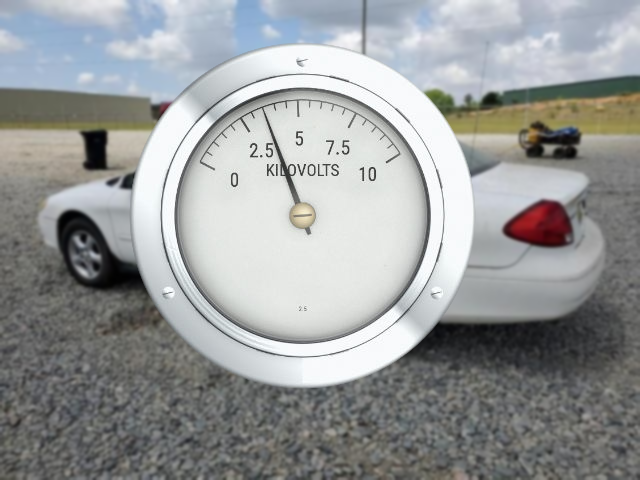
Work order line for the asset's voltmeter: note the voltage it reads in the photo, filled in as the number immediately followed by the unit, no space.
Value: 3.5kV
